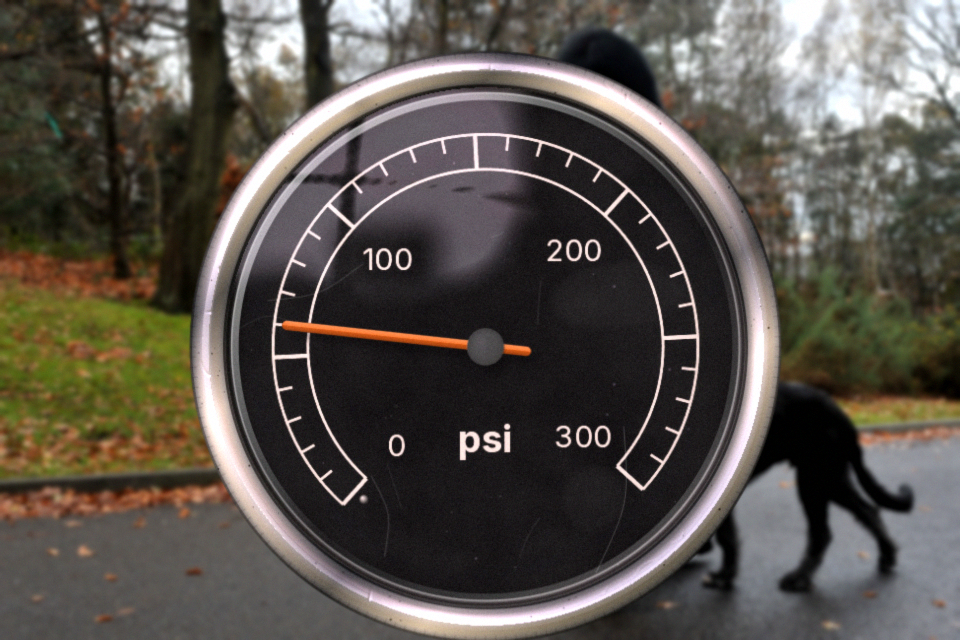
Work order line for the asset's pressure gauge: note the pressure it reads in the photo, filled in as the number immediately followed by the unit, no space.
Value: 60psi
